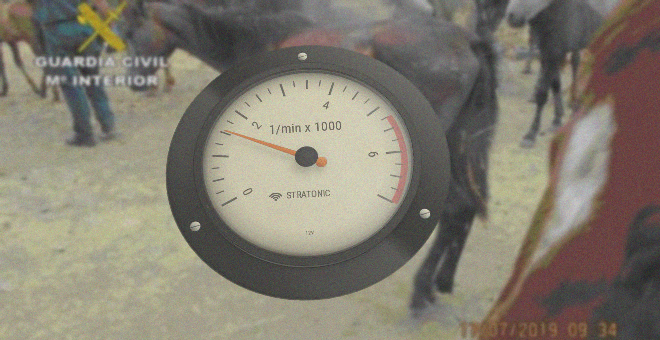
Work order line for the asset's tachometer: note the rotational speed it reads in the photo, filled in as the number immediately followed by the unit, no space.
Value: 1500rpm
